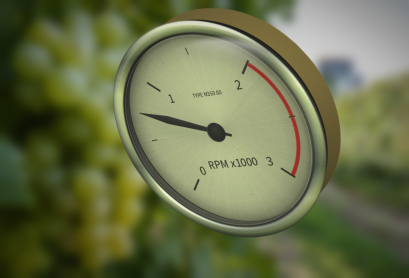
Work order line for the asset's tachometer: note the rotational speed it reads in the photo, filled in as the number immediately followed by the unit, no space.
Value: 750rpm
